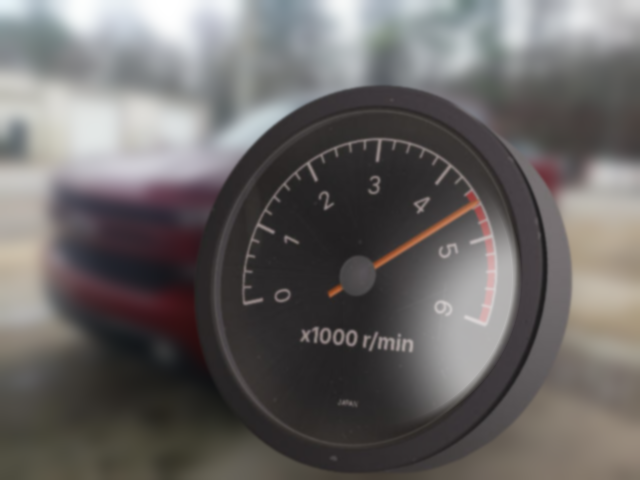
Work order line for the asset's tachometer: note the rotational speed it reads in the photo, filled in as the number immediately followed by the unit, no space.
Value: 4600rpm
